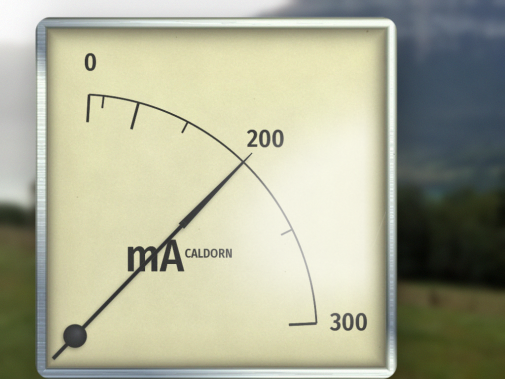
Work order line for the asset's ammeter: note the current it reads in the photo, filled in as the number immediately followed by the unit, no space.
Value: 200mA
